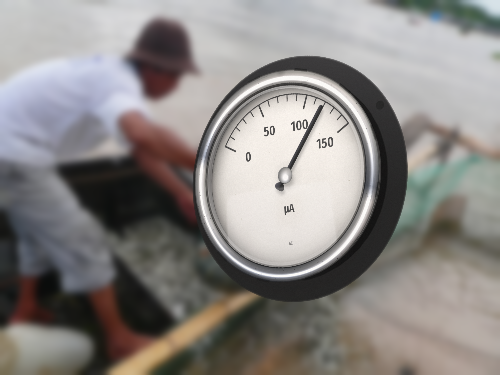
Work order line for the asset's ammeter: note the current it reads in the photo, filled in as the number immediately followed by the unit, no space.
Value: 120µA
